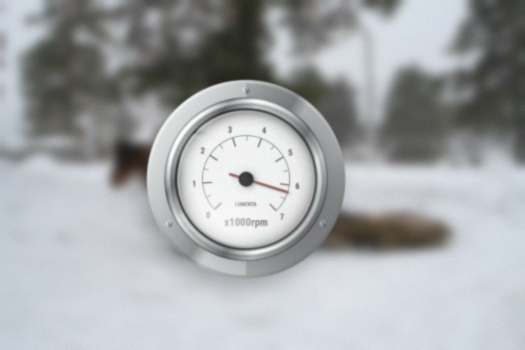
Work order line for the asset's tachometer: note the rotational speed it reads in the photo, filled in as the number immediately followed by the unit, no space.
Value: 6250rpm
